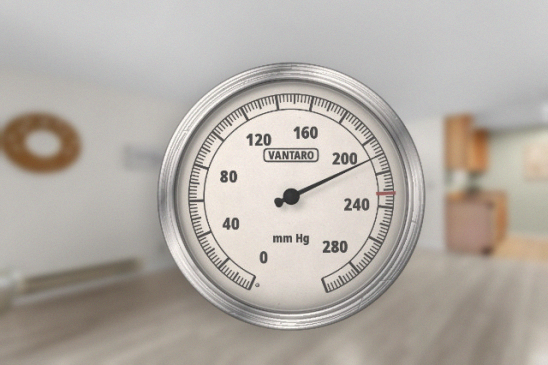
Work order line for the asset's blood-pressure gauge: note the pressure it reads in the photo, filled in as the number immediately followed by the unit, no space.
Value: 210mmHg
